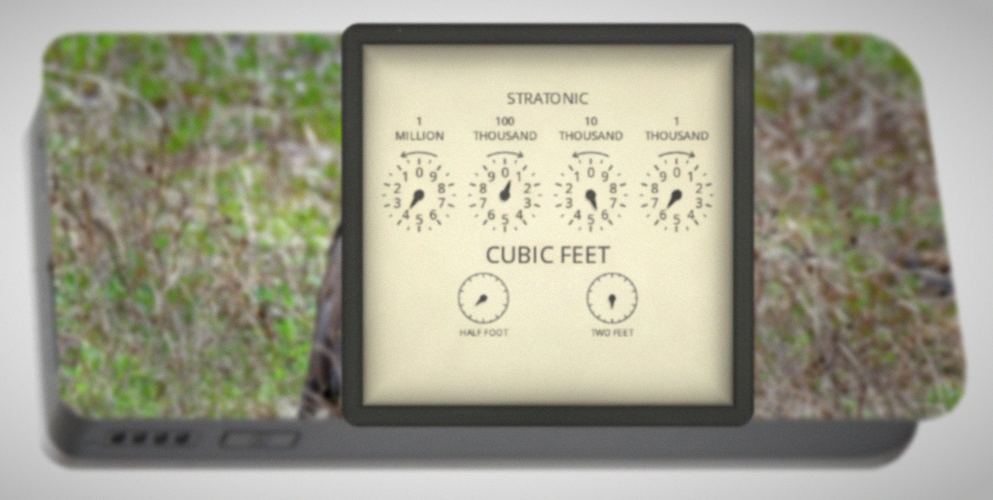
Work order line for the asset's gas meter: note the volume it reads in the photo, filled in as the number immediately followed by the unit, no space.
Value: 405600ft³
